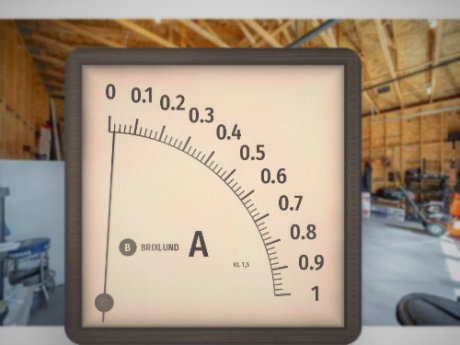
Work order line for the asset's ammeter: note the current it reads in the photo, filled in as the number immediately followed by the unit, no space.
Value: 0.02A
